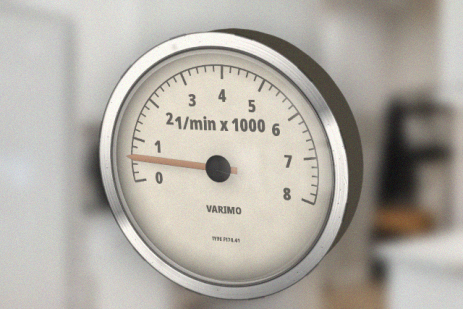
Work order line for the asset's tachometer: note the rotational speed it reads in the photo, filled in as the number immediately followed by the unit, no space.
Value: 600rpm
